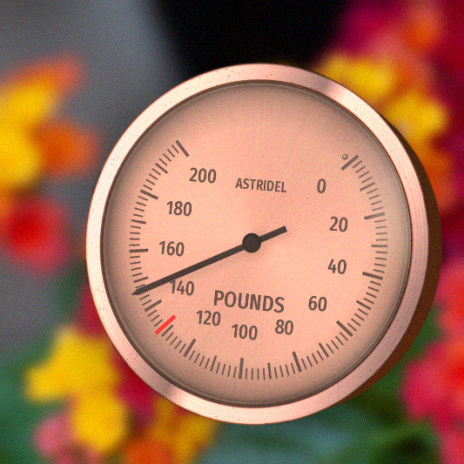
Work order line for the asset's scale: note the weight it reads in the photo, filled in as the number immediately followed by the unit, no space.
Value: 146lb
